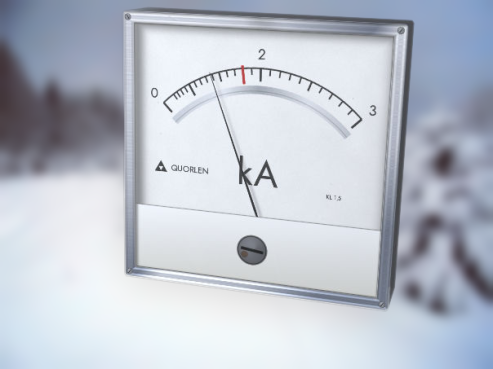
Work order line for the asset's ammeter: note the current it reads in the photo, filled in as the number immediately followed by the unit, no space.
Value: 1.4kA
